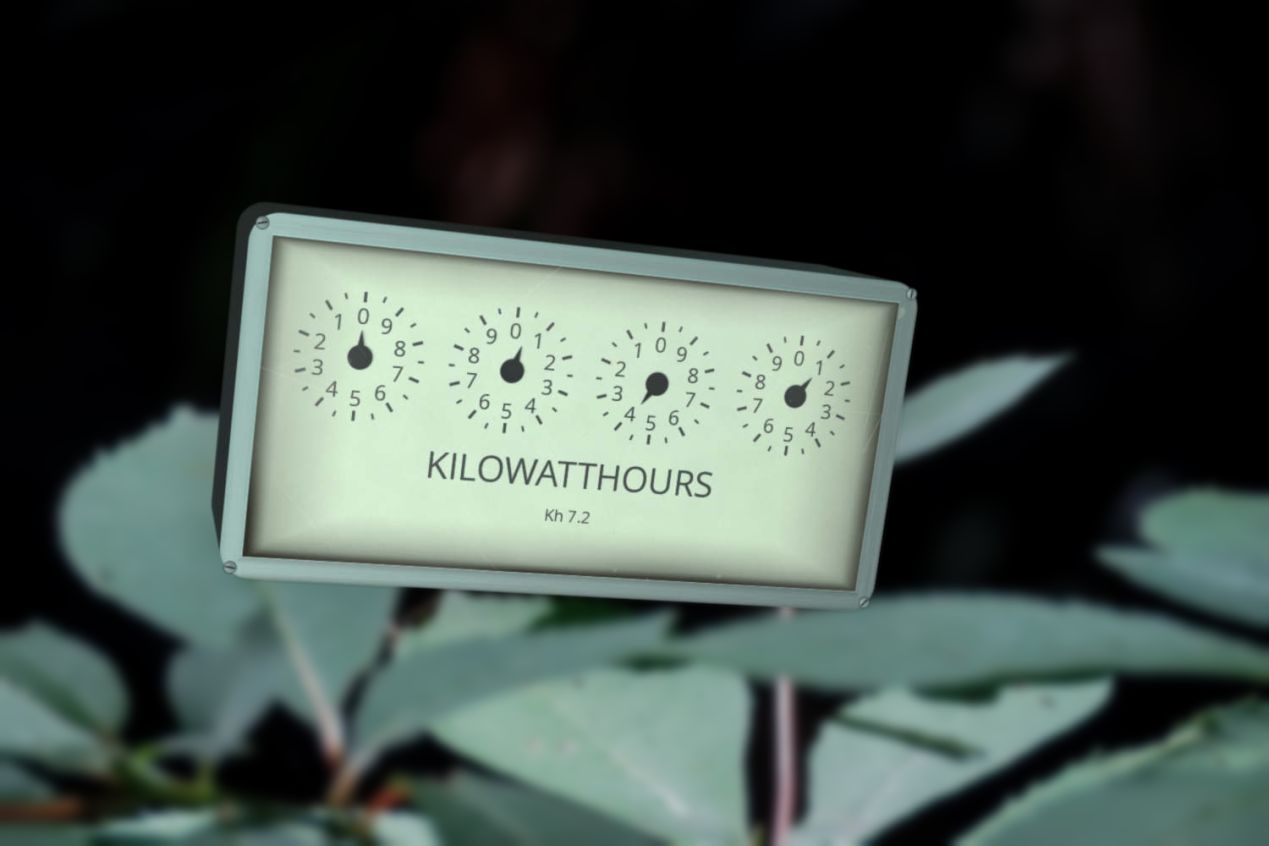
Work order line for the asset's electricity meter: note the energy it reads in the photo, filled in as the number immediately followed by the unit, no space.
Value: 41kWh
